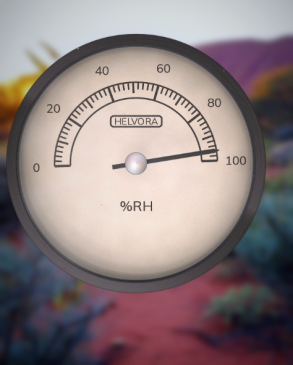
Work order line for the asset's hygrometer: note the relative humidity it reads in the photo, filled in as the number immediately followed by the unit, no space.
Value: 96%
